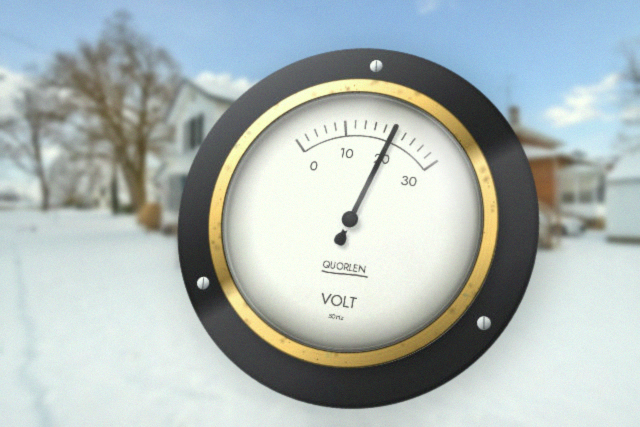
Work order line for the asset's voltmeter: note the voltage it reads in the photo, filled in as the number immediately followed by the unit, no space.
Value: 20V
